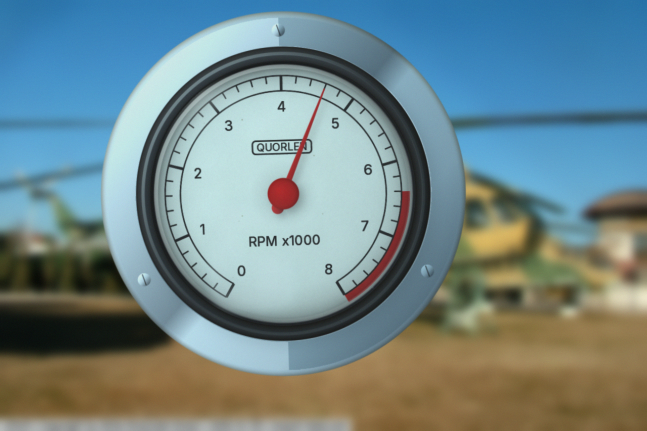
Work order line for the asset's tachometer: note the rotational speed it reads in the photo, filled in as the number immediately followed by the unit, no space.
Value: 4600rpm
